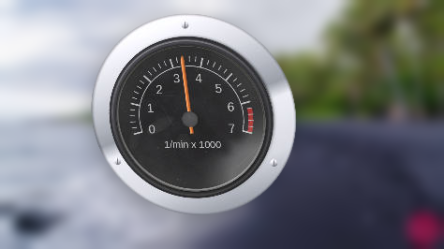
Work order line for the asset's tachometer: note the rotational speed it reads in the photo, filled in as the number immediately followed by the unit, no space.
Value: 3400rpm
